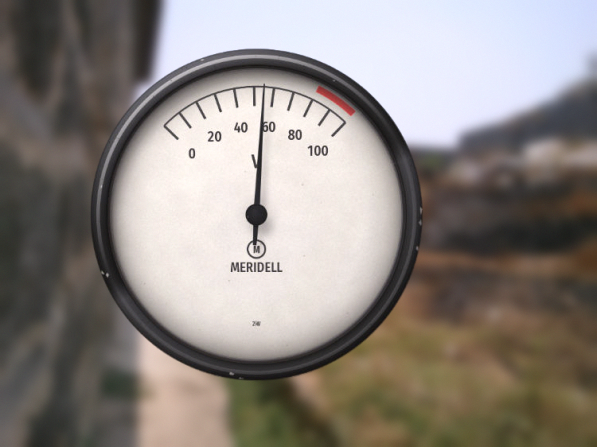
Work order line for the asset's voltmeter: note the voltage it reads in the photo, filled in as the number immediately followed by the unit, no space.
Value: 55V
